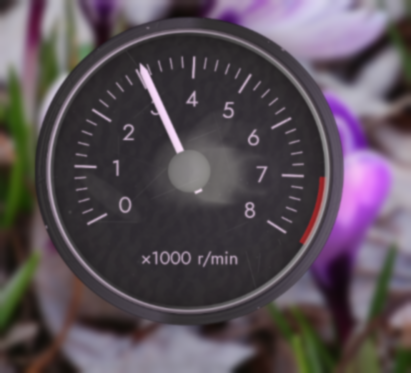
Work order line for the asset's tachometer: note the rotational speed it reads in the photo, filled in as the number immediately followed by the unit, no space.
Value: 3100rpm
